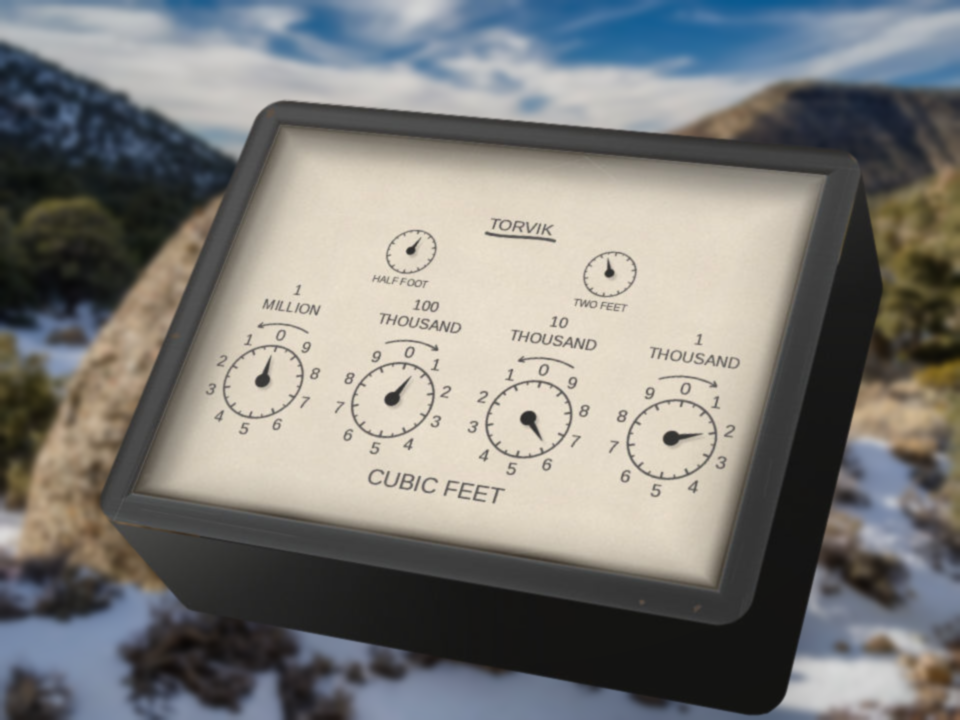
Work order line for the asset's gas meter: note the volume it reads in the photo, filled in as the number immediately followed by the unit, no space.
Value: 6200ft³
